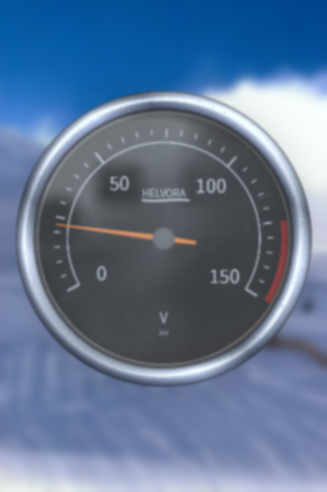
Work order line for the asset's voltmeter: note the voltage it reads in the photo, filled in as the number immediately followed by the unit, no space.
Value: 22.5V
